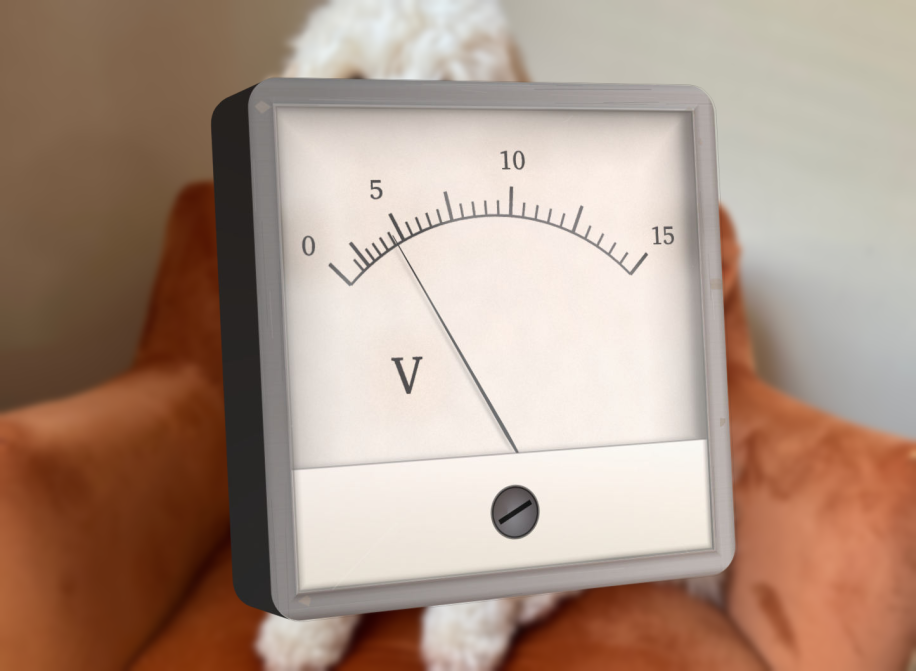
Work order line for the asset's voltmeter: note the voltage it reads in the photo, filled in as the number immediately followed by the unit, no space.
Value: 4.5V
